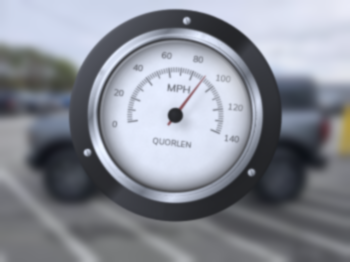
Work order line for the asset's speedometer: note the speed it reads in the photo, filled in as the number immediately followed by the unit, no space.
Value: 90mph
